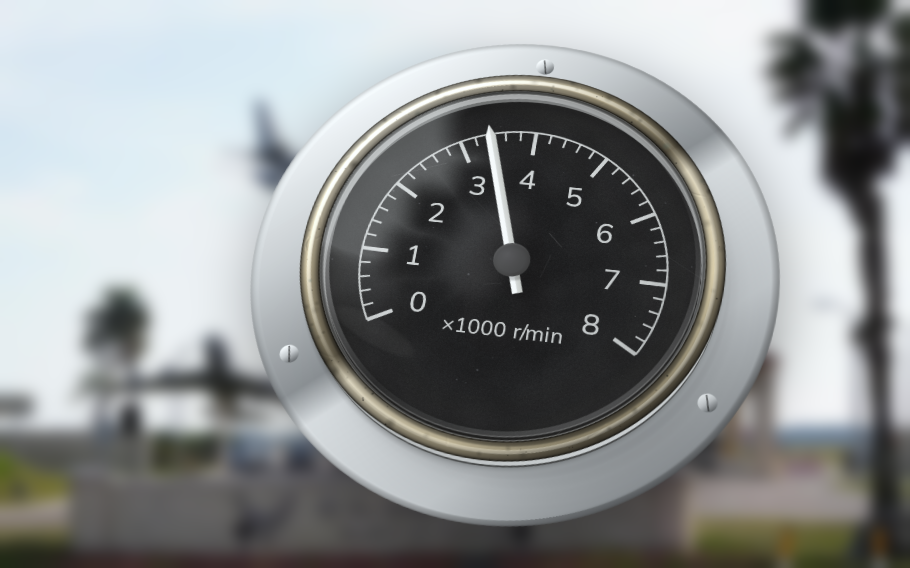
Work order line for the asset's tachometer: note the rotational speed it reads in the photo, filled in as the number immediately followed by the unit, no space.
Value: 3400rpm
